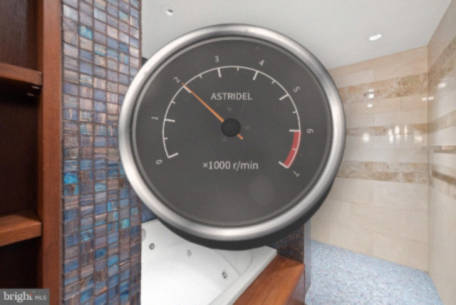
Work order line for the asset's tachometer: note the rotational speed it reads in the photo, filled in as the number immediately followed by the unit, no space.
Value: 2000rpm
